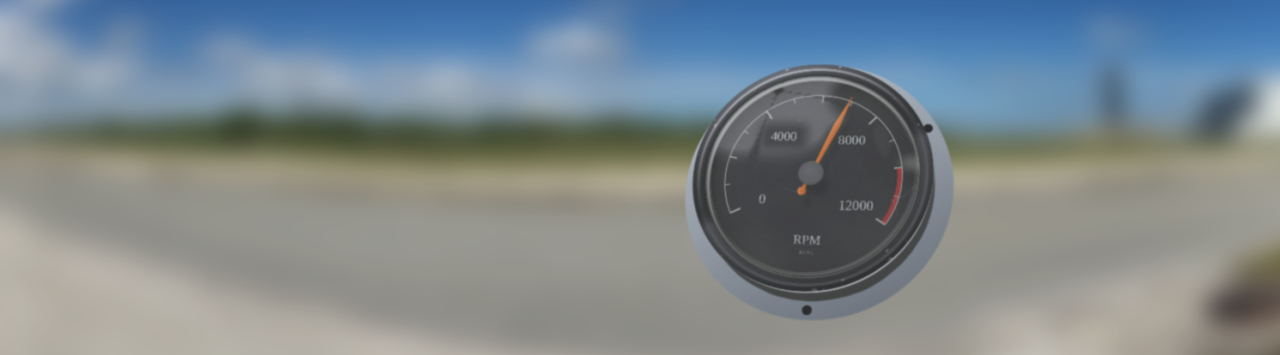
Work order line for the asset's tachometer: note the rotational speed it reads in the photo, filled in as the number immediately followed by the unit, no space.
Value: 7000rpm
